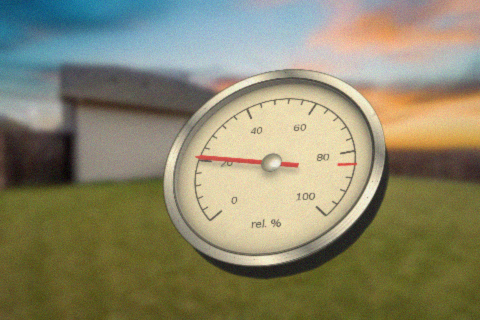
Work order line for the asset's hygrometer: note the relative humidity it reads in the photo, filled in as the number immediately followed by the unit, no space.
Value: 20%
